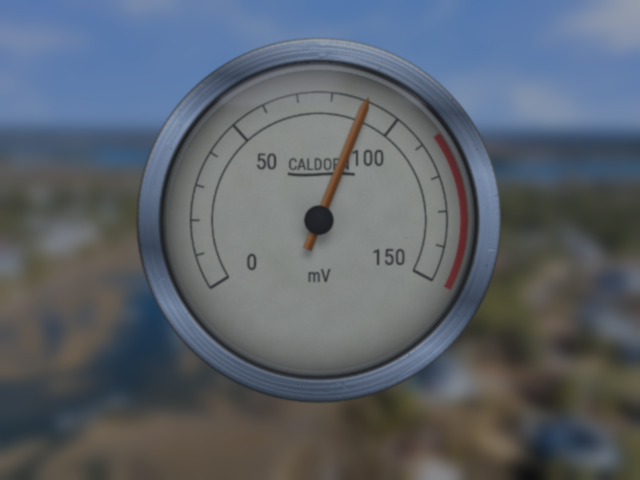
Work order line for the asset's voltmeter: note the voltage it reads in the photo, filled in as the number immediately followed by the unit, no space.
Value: 90mV
